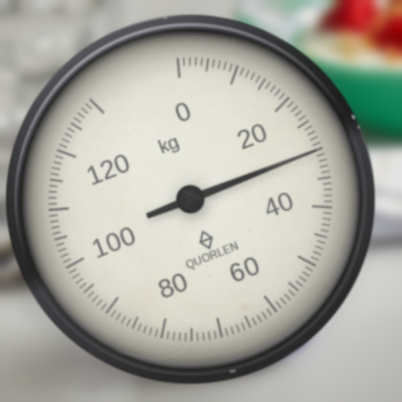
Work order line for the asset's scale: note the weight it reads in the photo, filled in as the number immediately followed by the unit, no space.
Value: 30kg
